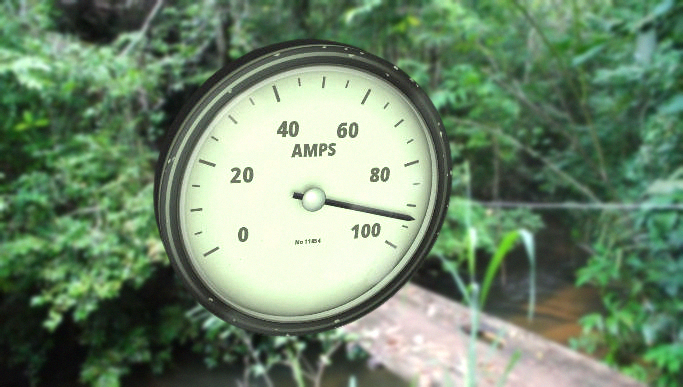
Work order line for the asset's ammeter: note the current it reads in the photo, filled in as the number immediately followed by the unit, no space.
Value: 92.5A
